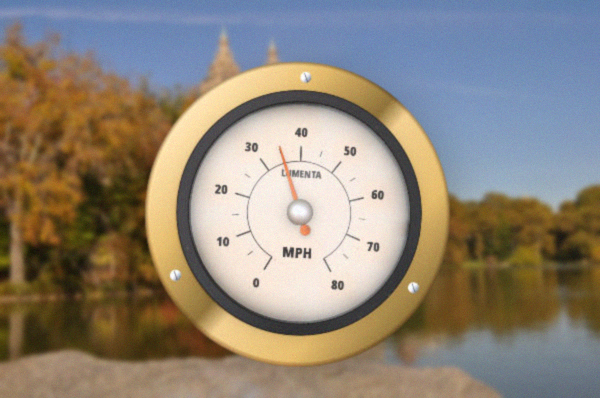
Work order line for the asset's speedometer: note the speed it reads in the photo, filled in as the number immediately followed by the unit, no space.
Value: 35mph
